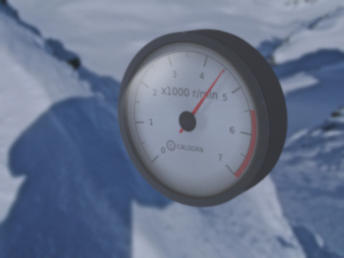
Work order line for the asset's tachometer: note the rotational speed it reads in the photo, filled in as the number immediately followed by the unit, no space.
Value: 4500rpm
